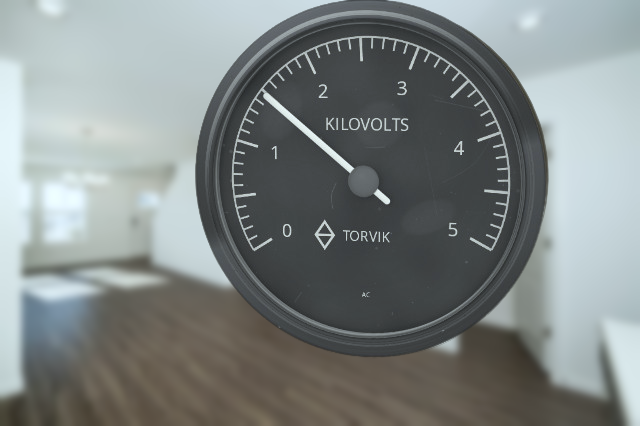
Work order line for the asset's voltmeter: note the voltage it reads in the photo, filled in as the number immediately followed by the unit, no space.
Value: 1.5kV
